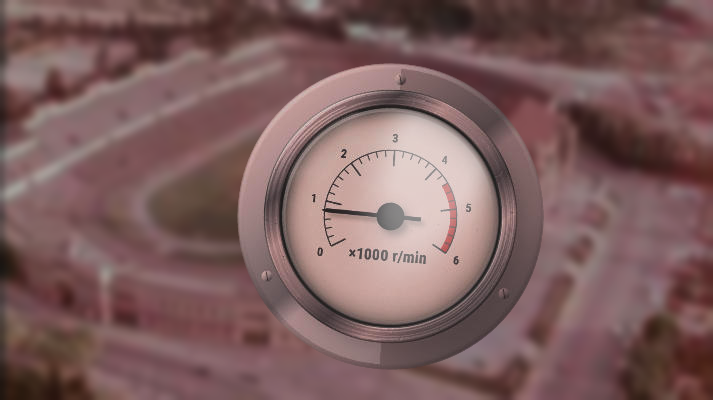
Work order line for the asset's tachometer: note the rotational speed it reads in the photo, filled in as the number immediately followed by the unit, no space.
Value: 800rpm
